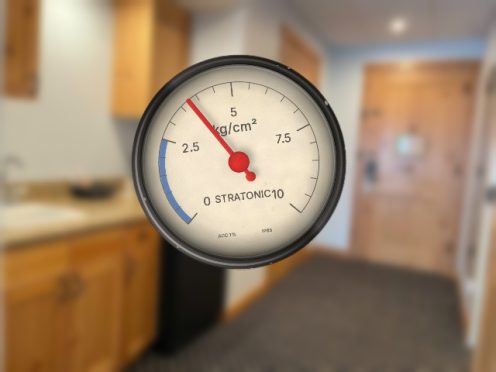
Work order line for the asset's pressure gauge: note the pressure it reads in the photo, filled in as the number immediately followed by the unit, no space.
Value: 3.75kg/cm²
